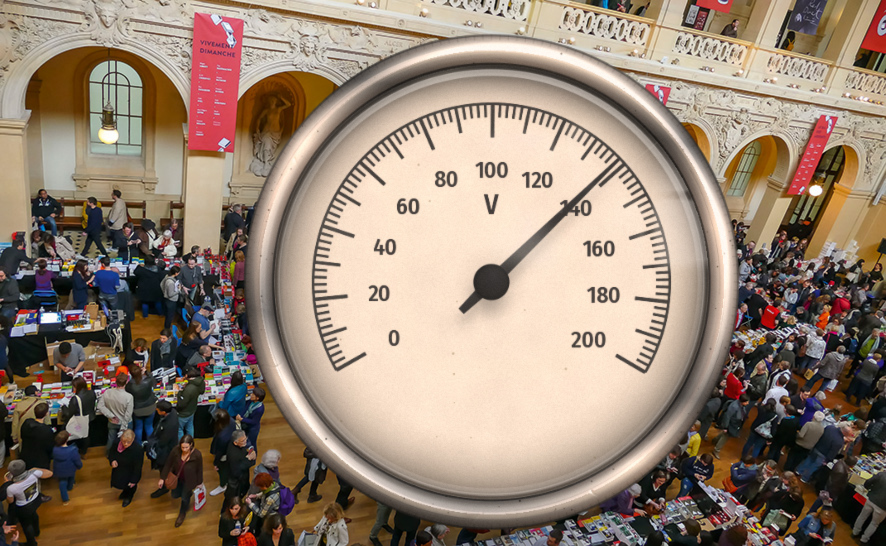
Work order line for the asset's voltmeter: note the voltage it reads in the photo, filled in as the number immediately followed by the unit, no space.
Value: 138V
